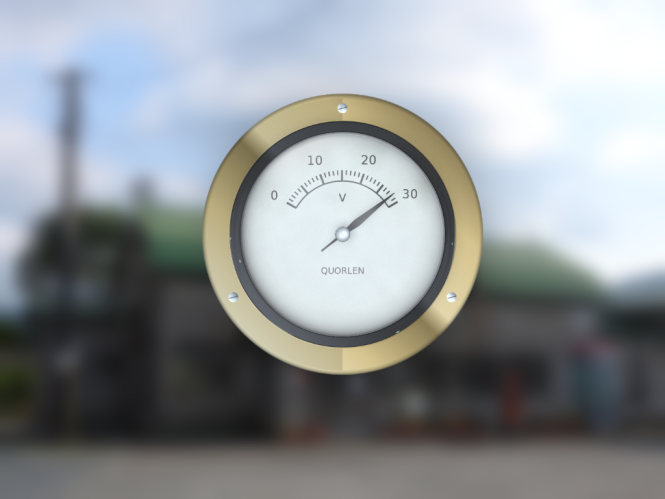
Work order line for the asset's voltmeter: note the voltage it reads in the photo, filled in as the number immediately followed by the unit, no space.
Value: 28V
